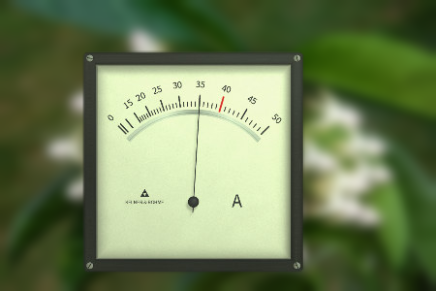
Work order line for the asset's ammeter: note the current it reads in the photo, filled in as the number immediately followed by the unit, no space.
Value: 35A
